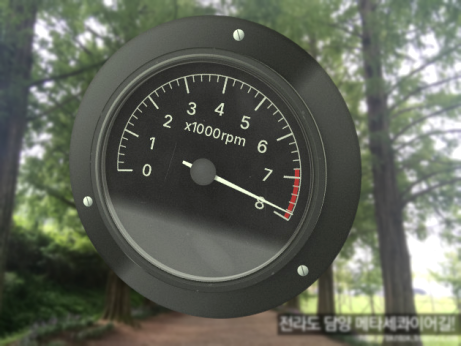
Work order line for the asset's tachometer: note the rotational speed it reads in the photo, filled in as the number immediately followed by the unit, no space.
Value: 7800rpm
